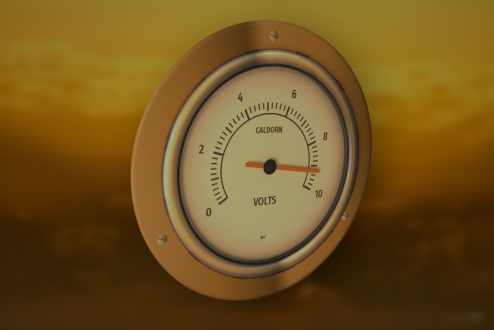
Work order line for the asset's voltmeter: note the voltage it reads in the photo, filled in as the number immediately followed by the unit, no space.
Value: 9.2V
